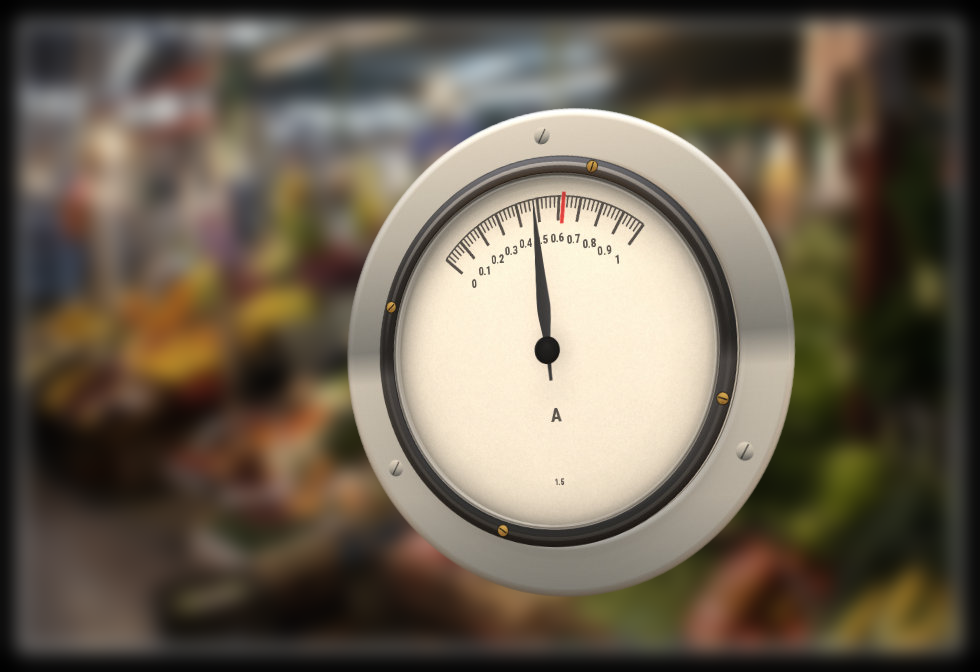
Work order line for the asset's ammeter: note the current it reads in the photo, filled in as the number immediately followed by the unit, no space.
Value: 0.5A
